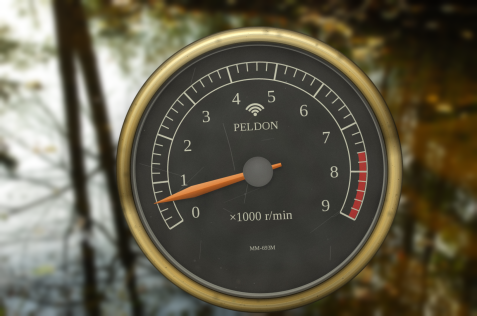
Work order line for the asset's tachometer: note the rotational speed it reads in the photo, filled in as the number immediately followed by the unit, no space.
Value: 600rpm
